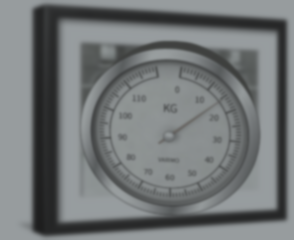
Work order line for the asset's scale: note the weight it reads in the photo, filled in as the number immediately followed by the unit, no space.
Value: 15kg
